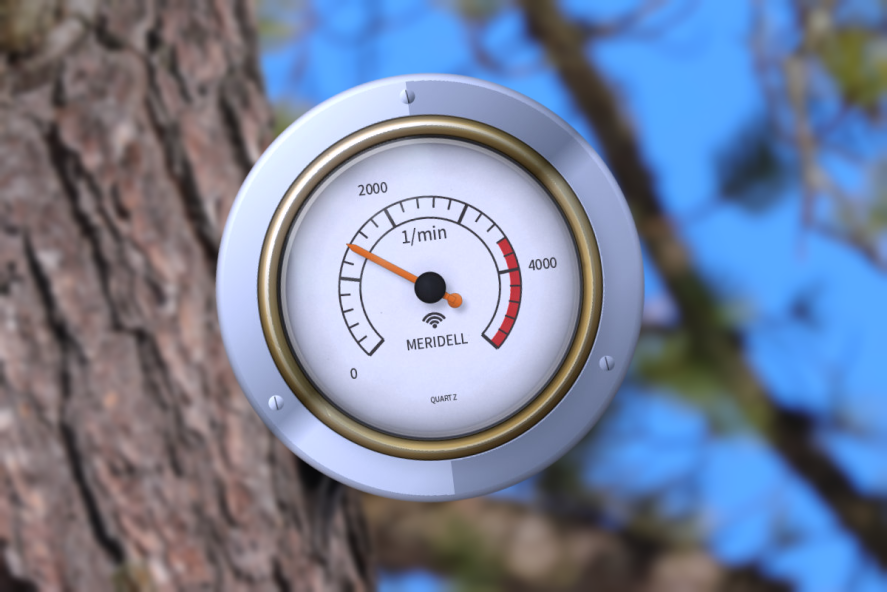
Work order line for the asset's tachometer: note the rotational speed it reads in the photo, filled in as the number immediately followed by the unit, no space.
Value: 1400rpm
